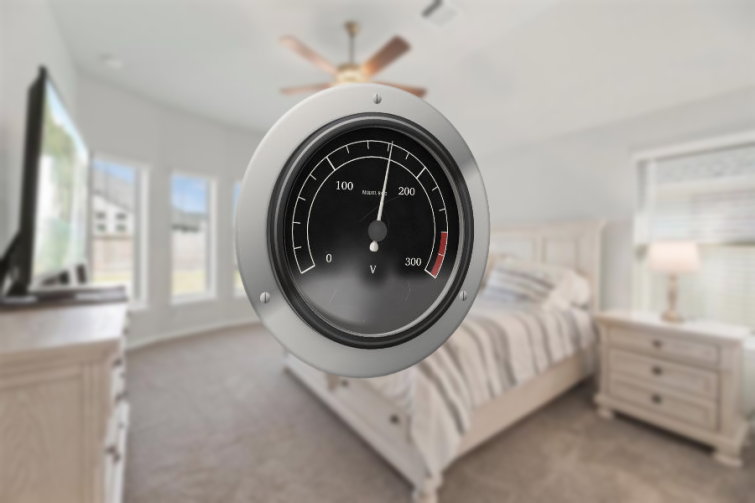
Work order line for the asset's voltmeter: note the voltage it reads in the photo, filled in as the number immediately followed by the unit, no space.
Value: 160V
